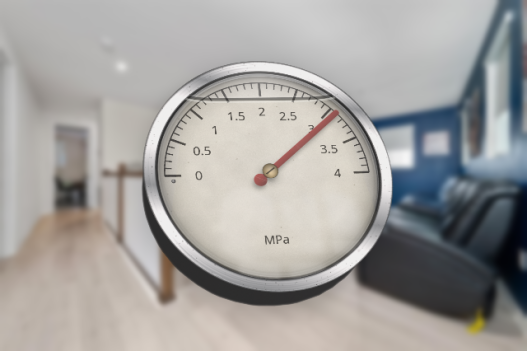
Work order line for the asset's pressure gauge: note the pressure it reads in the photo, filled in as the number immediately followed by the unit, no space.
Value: 3.1MPa
